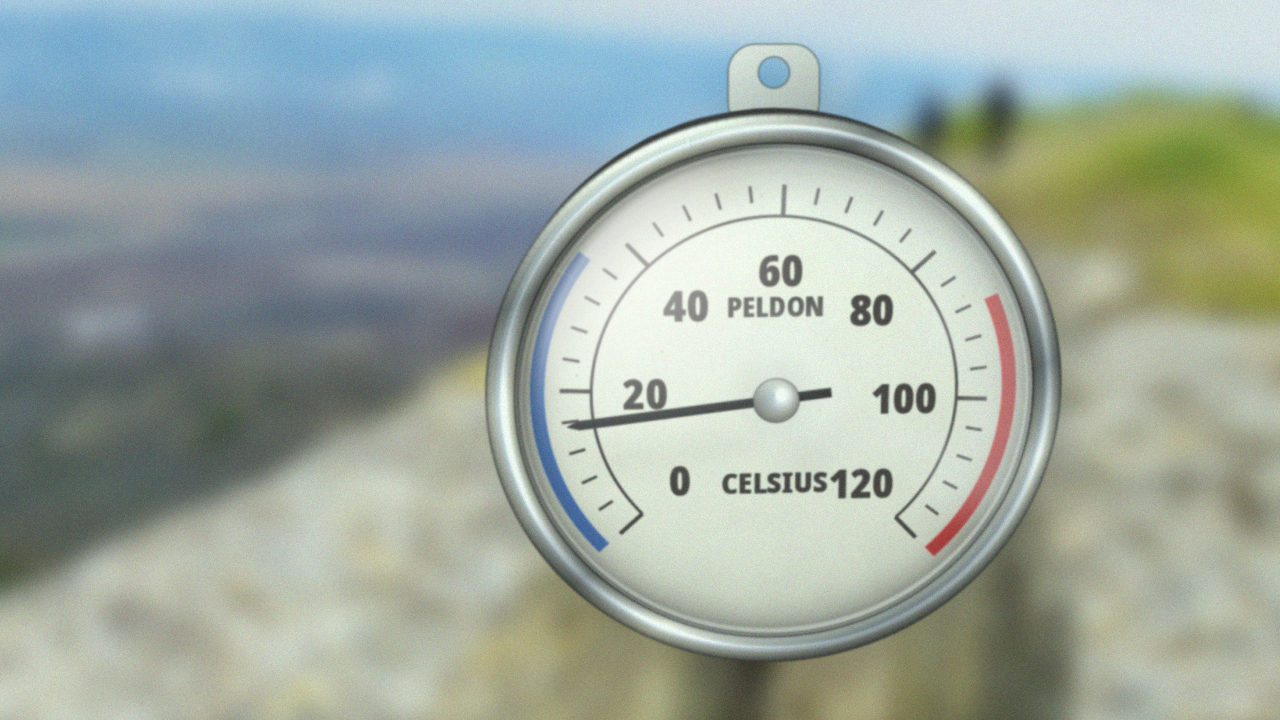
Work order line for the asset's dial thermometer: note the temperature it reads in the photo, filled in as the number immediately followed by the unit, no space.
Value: 16°C
